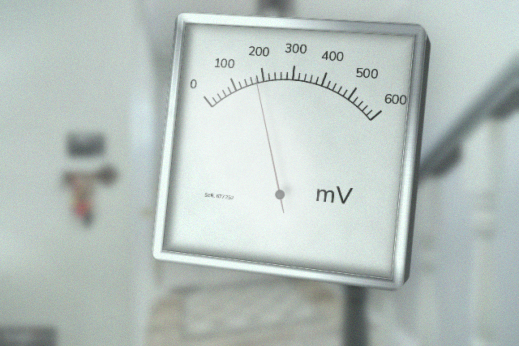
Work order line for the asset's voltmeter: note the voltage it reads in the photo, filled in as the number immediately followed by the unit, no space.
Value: 180mV
